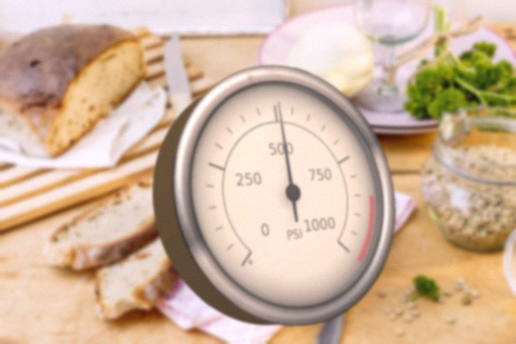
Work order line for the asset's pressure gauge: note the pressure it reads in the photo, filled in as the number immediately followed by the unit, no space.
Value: 500psi
